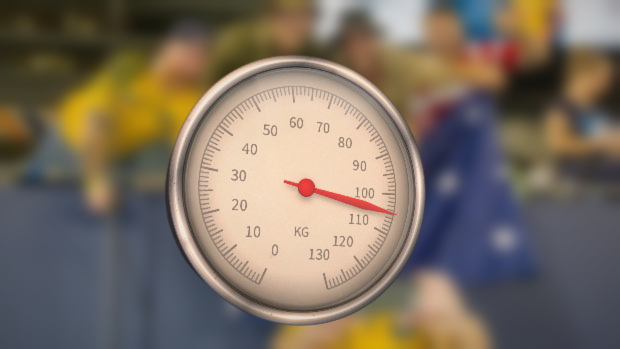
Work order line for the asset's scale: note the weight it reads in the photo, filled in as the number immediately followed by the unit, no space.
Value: 105kg
